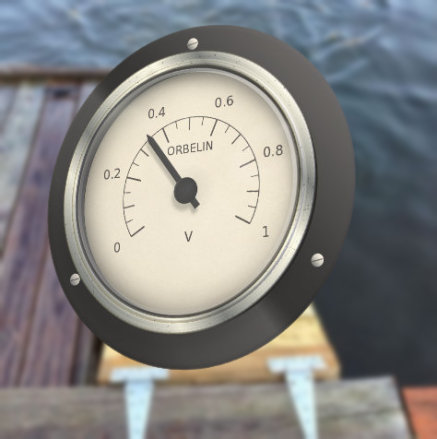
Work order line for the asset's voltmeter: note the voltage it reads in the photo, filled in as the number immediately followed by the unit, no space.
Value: 0.35V
